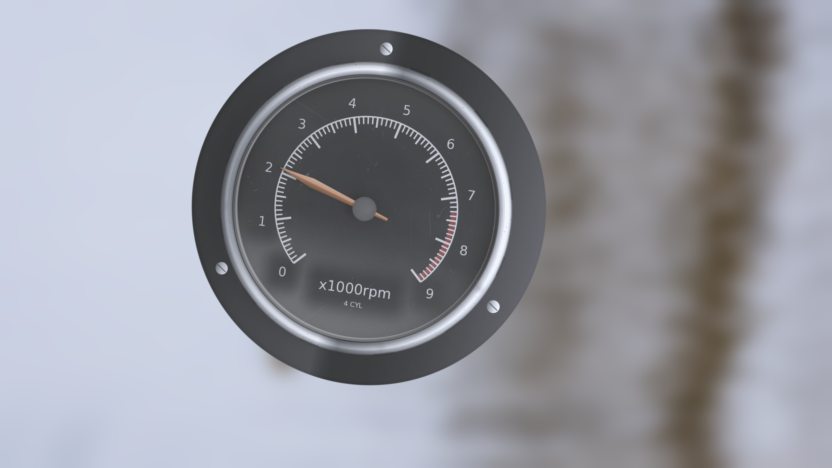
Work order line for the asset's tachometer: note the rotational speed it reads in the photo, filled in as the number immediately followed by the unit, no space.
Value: 2100rpm
